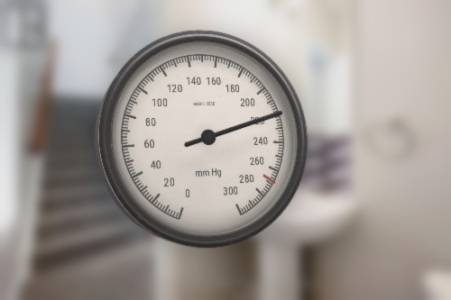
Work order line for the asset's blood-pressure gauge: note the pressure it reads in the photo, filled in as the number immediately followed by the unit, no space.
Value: 220mmHg
